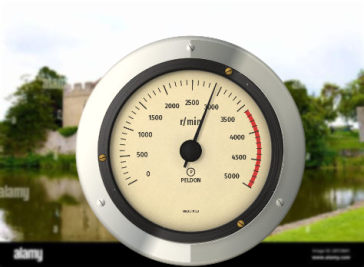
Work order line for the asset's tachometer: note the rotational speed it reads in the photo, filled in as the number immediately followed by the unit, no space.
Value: 2900rpm
